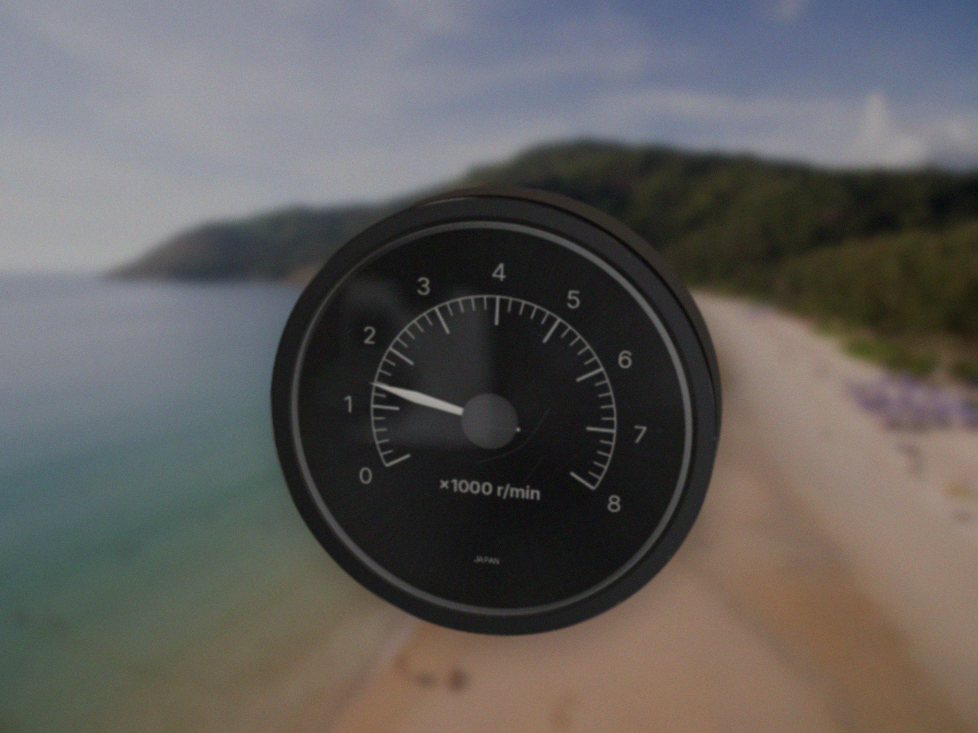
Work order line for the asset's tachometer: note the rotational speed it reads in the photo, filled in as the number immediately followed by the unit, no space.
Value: 1400rpm
